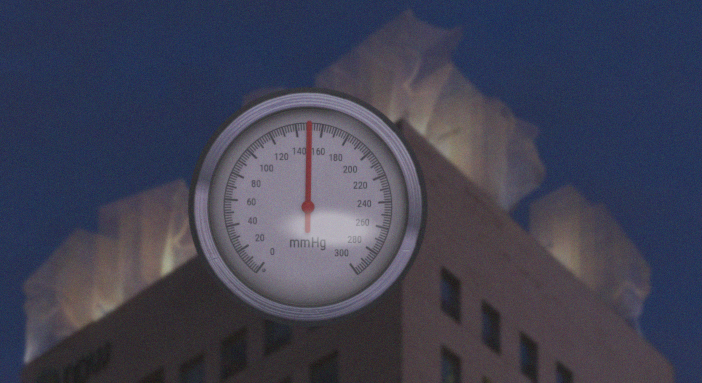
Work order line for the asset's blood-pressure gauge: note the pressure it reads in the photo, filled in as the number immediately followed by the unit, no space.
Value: 150mmHg
